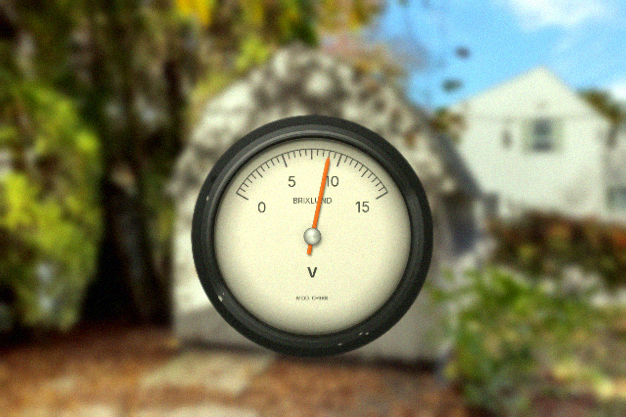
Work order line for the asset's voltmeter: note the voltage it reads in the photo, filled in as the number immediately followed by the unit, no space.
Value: 9V
